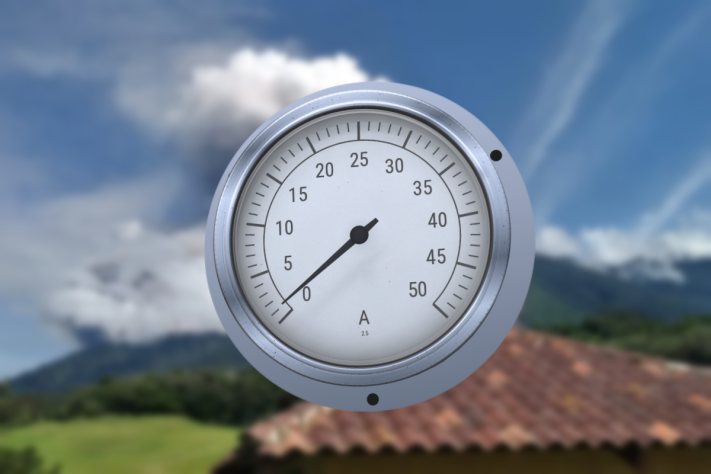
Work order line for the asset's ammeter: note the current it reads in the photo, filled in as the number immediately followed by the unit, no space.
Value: 1A
